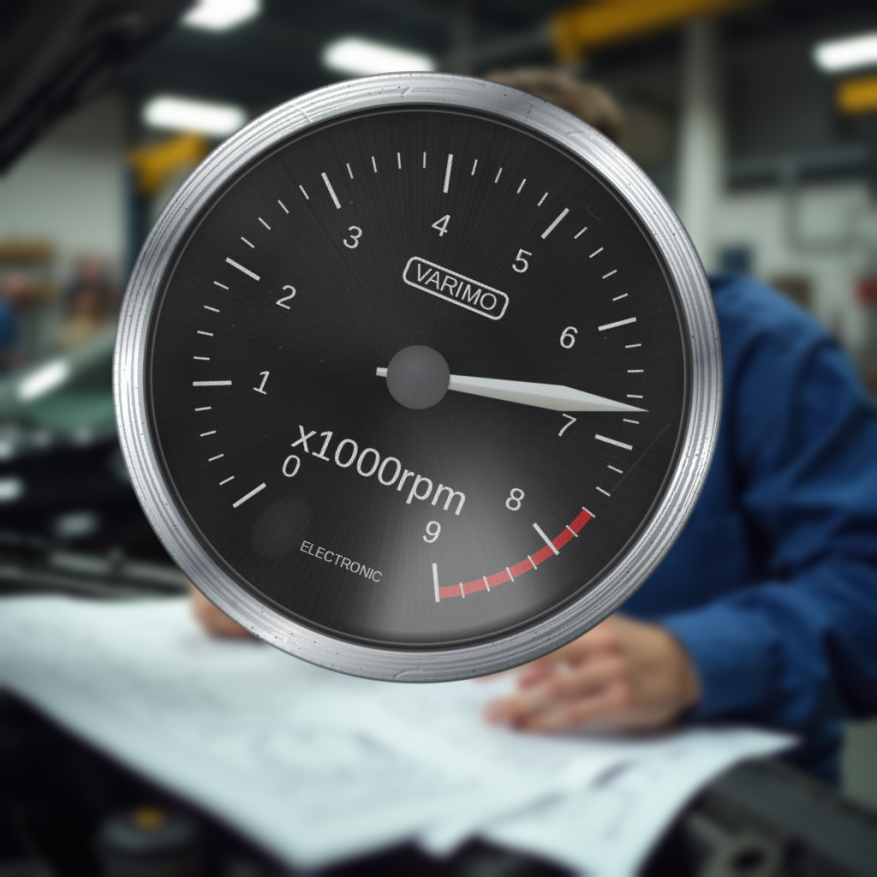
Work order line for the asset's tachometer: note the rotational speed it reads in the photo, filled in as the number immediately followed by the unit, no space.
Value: 6700rpm
